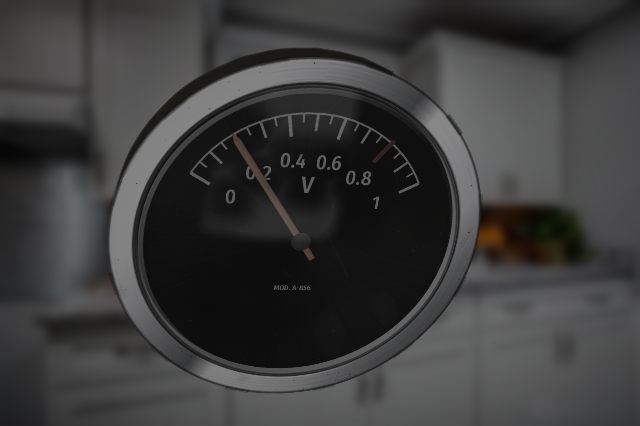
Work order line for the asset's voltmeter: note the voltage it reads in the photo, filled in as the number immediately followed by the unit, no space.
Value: 0.2V
